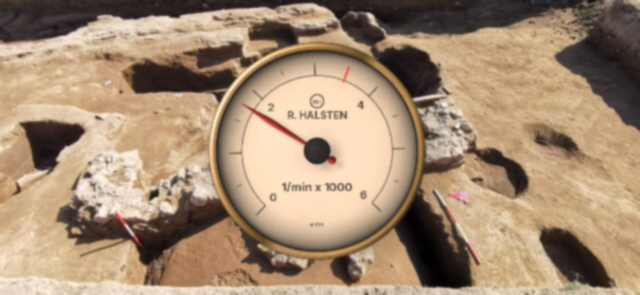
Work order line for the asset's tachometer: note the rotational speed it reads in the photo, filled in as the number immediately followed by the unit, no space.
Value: 1750rpm
